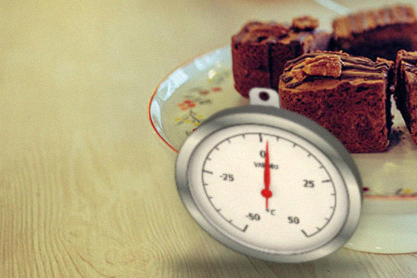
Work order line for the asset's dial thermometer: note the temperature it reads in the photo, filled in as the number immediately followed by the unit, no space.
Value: 2.5°C
